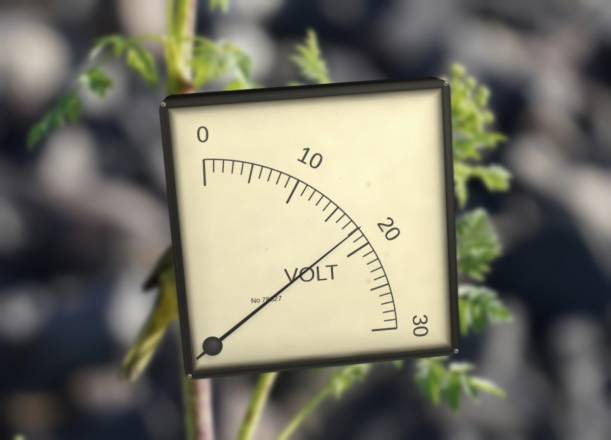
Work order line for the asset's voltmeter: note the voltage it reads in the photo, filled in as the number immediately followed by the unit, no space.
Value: 18V
